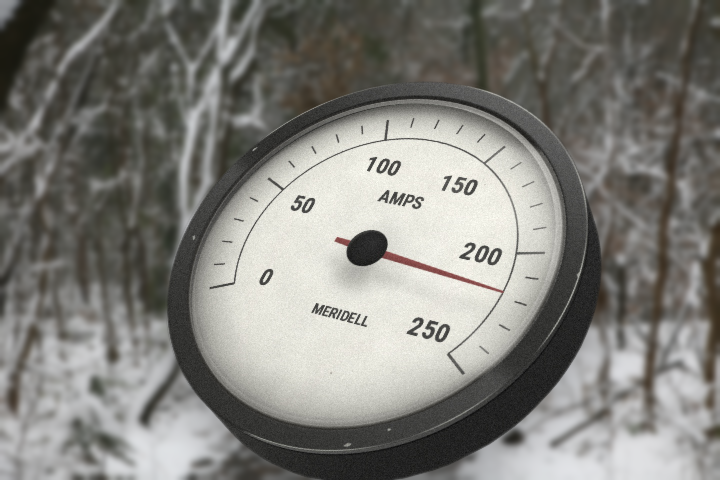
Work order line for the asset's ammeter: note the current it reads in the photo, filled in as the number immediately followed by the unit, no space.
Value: 220A
